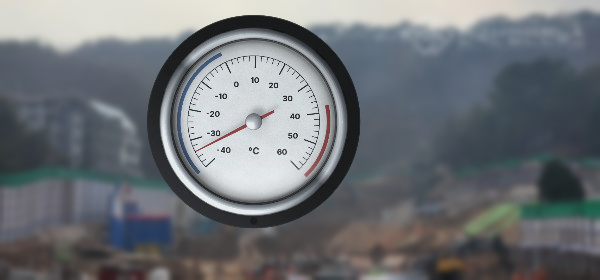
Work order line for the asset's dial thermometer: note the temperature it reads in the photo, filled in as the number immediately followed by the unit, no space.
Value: -34°C
